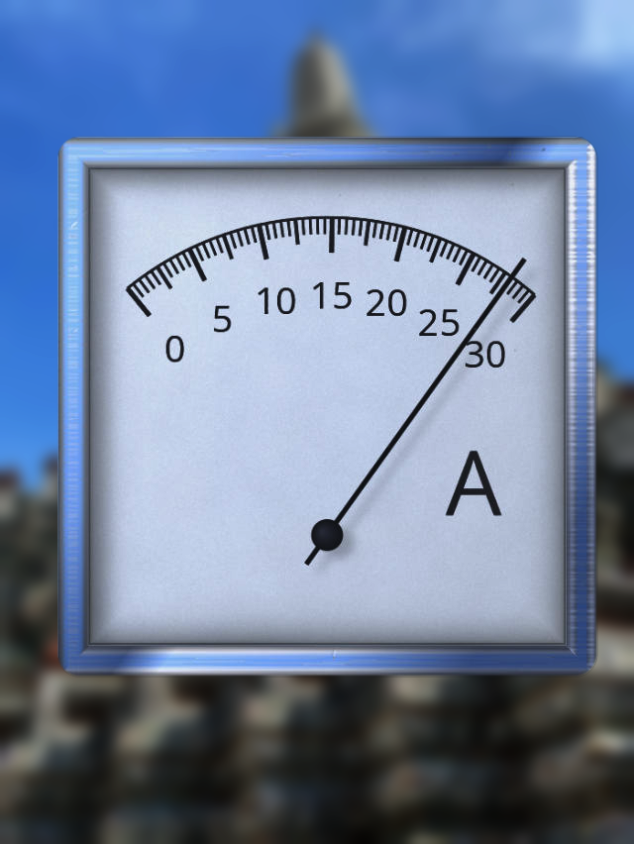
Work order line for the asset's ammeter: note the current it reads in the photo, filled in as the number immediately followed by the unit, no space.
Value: 28A
